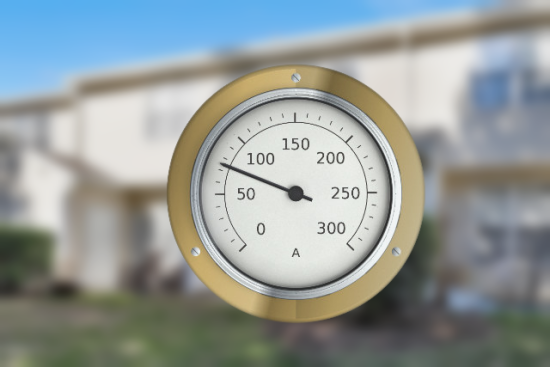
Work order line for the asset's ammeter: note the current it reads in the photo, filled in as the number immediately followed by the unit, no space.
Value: 75A
